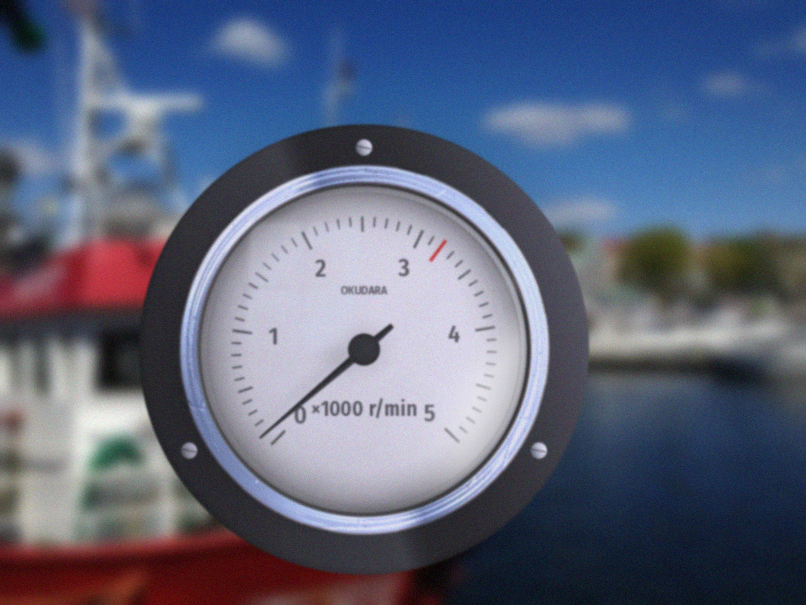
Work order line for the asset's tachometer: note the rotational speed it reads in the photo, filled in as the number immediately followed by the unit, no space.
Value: 100rpm
